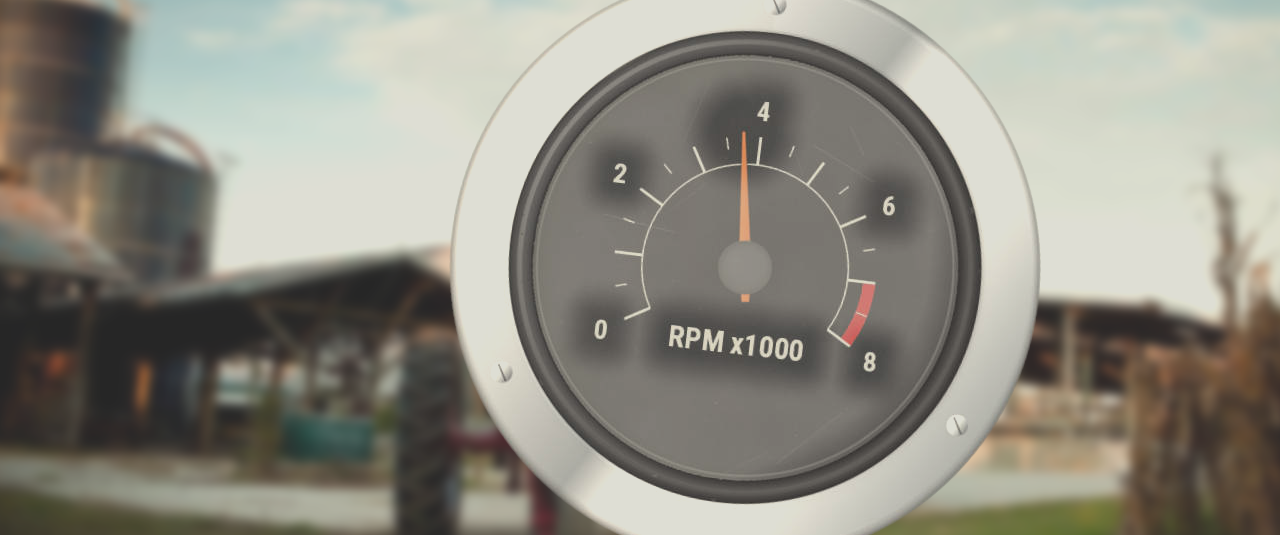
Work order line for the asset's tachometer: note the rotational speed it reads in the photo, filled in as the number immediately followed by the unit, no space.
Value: 3750rpm
